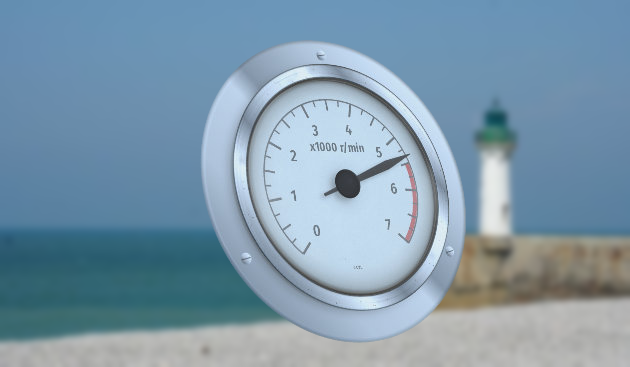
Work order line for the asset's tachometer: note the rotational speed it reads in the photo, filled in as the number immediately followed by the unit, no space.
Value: 5375rpm
